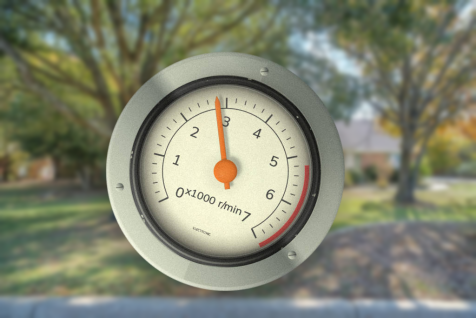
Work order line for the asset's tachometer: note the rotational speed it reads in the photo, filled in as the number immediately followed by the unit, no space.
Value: 2800rpm
